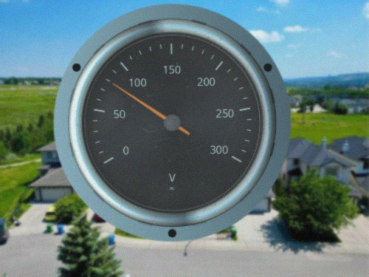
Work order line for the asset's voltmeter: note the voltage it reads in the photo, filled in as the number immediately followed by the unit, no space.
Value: 80V
